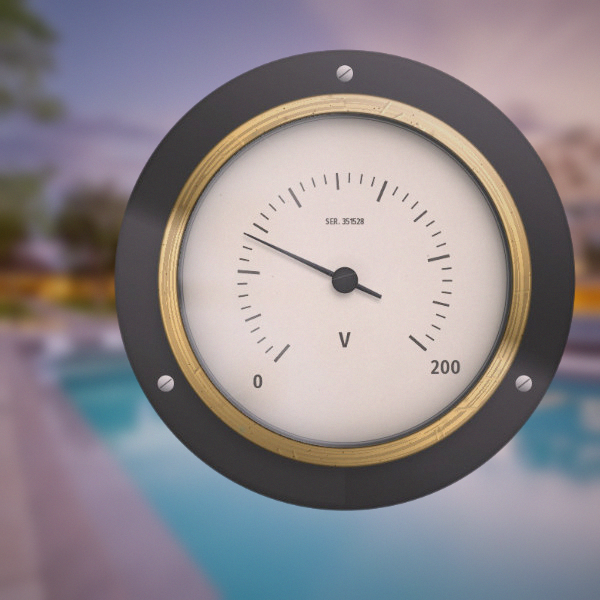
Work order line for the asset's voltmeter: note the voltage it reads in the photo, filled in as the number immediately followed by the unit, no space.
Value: 55V
